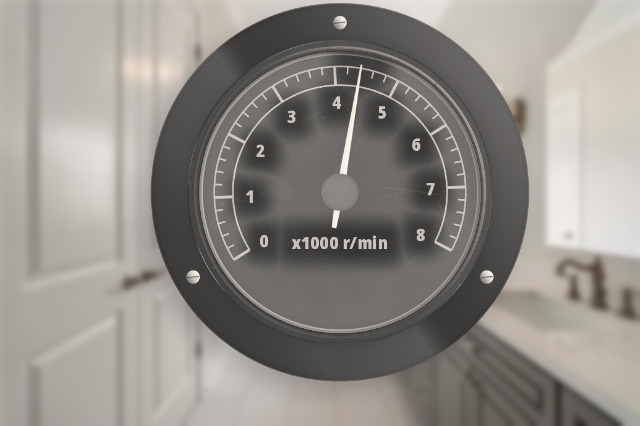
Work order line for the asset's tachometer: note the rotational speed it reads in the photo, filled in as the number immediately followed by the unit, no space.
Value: 4400rpm
